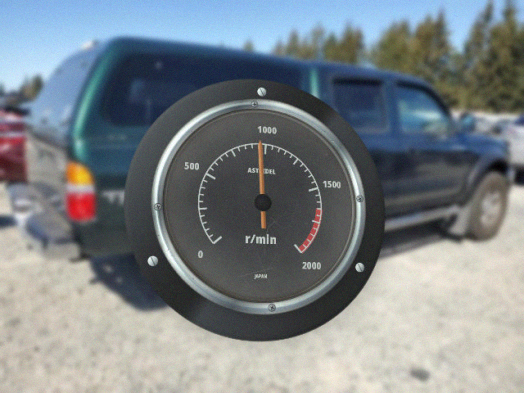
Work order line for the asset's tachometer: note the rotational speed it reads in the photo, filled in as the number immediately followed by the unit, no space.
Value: 950rpm
